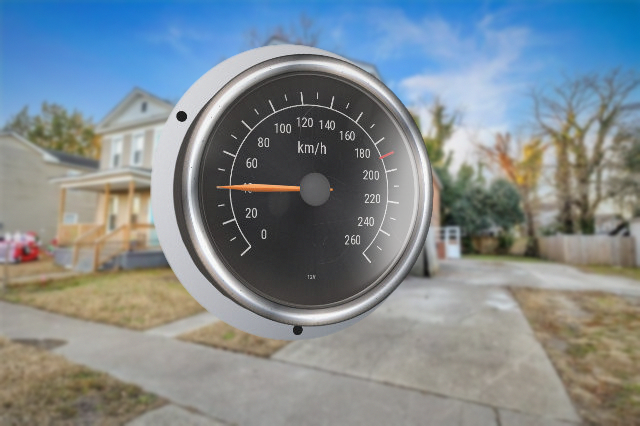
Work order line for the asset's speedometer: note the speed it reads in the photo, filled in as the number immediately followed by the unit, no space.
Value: 40km/h
